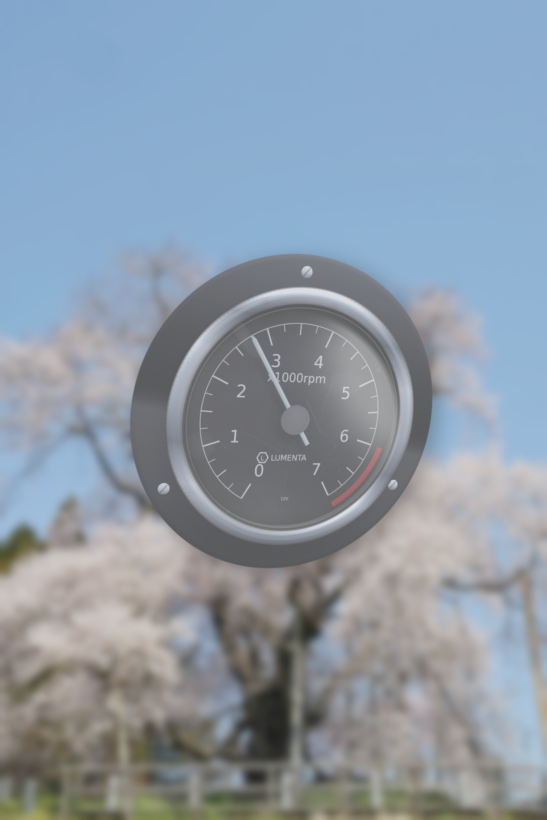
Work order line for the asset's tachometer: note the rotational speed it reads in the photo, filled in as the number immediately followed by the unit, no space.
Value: 2750rpm
